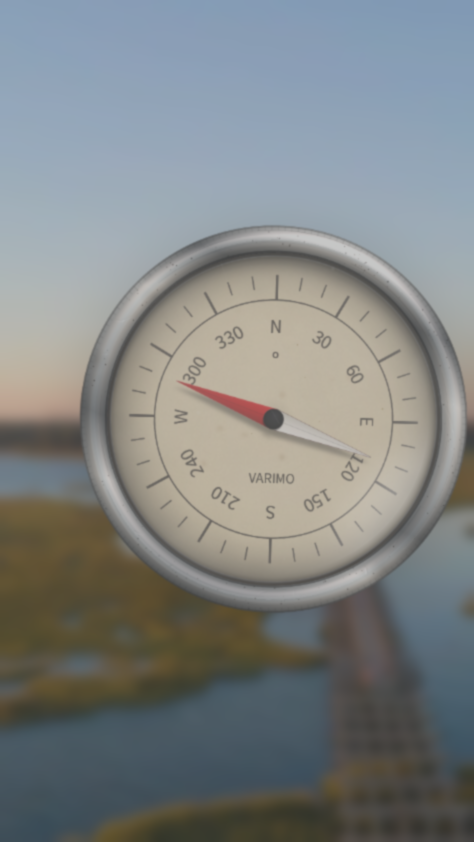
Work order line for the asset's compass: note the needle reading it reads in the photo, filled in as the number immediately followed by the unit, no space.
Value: 290°
